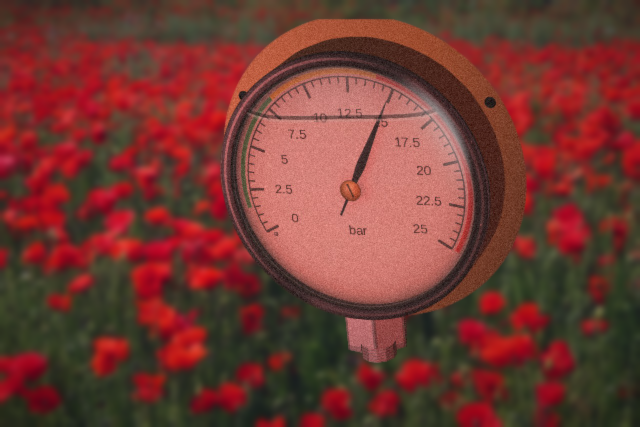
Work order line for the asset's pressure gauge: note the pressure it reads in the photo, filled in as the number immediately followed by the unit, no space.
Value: 15bar
